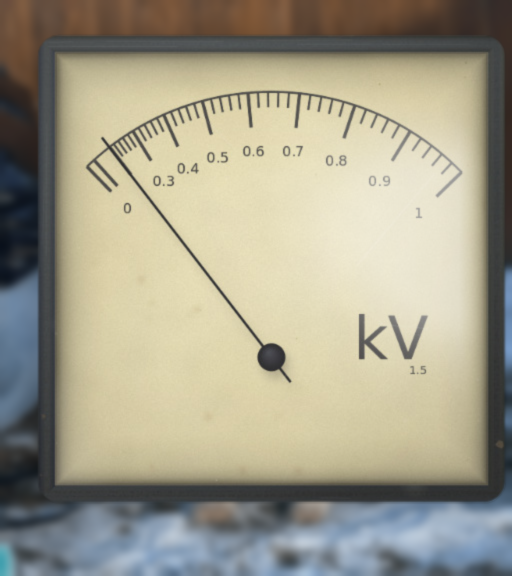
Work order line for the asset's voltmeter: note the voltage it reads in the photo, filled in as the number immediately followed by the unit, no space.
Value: 0.2kV
